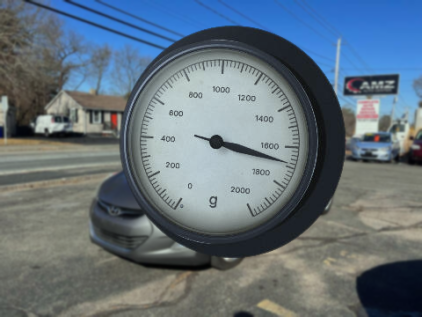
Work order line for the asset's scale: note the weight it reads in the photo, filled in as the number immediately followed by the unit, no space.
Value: 1680g
